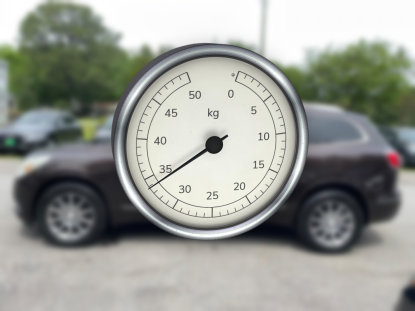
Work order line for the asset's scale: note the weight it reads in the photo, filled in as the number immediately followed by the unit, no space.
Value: 34kg
